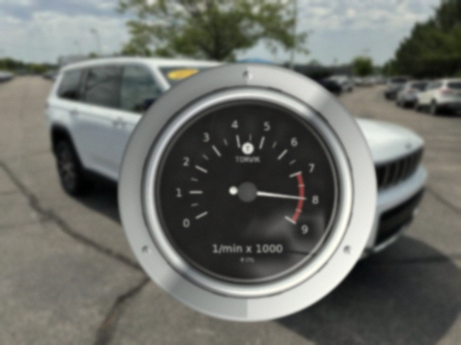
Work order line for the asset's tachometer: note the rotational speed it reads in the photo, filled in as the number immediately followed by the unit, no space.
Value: 8000rpm
